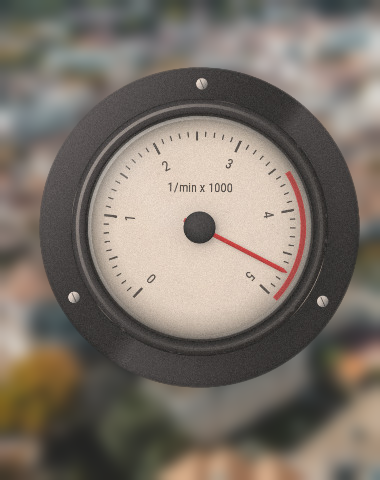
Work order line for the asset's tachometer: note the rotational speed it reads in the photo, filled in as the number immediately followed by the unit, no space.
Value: 4700rpm
